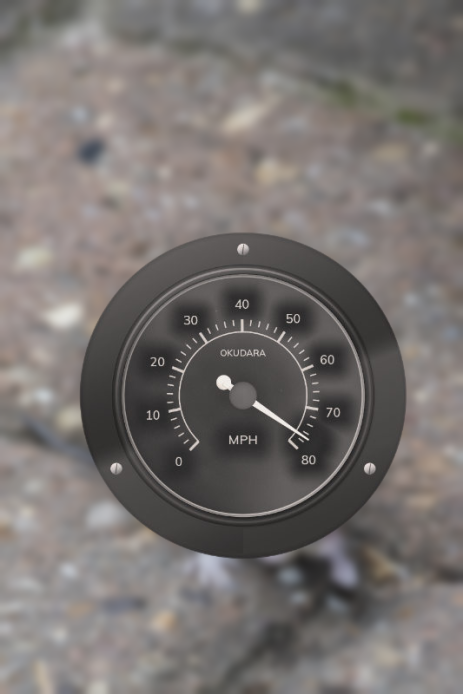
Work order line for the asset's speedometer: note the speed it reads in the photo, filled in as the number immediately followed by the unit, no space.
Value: 77mph
